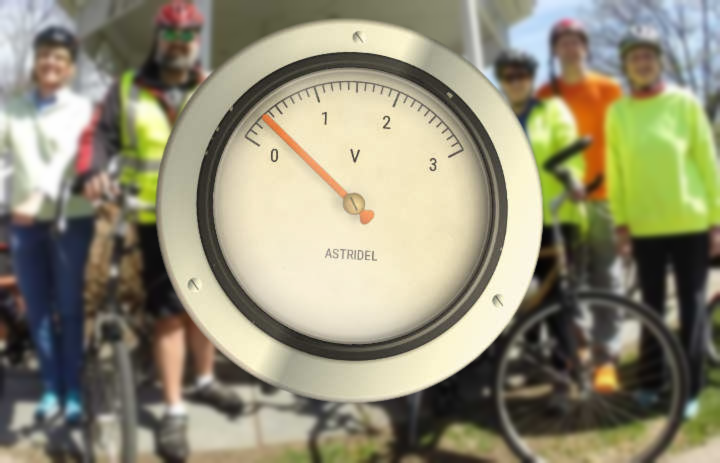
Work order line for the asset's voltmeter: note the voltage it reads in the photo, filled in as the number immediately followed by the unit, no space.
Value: 0.3V
